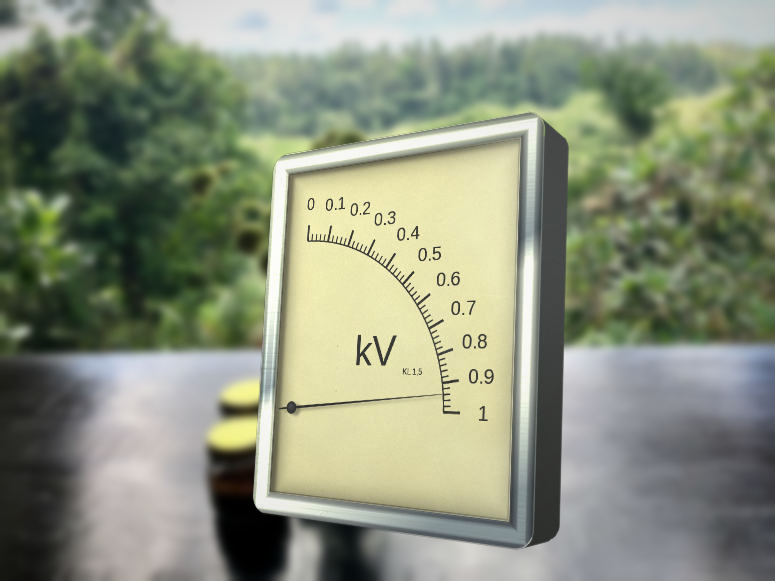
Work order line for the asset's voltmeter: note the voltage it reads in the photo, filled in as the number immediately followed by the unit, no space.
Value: 0.94kV
